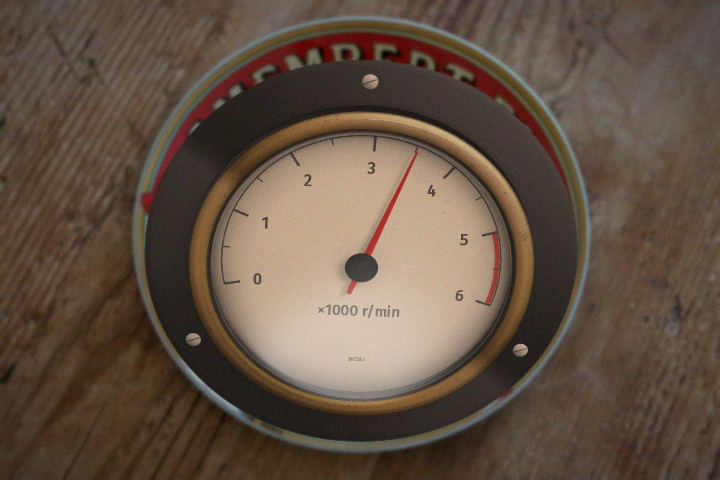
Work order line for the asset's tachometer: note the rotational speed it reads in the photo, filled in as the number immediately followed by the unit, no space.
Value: 3500rpm
